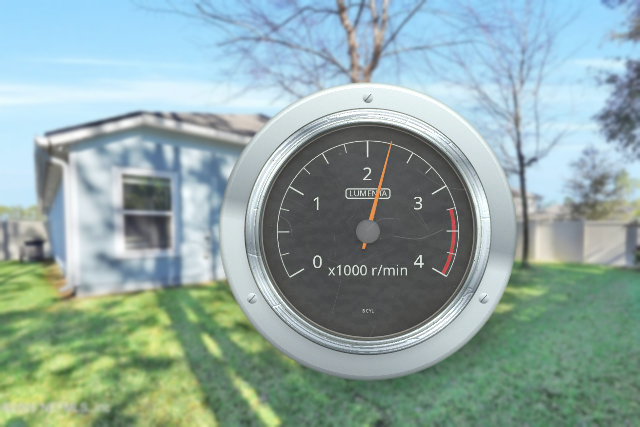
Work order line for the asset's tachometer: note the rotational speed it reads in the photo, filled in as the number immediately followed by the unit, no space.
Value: 2250rpm
